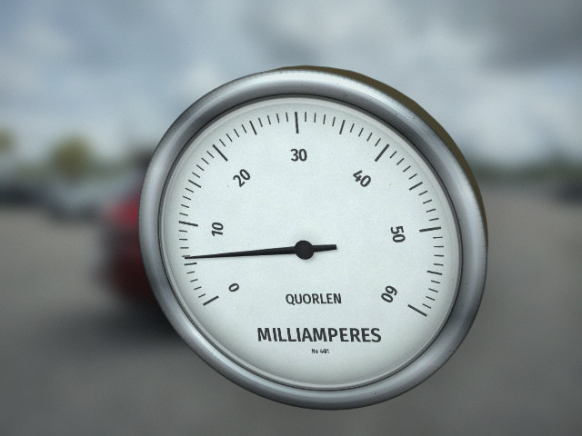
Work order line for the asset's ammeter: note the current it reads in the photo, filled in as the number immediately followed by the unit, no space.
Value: 6mA
